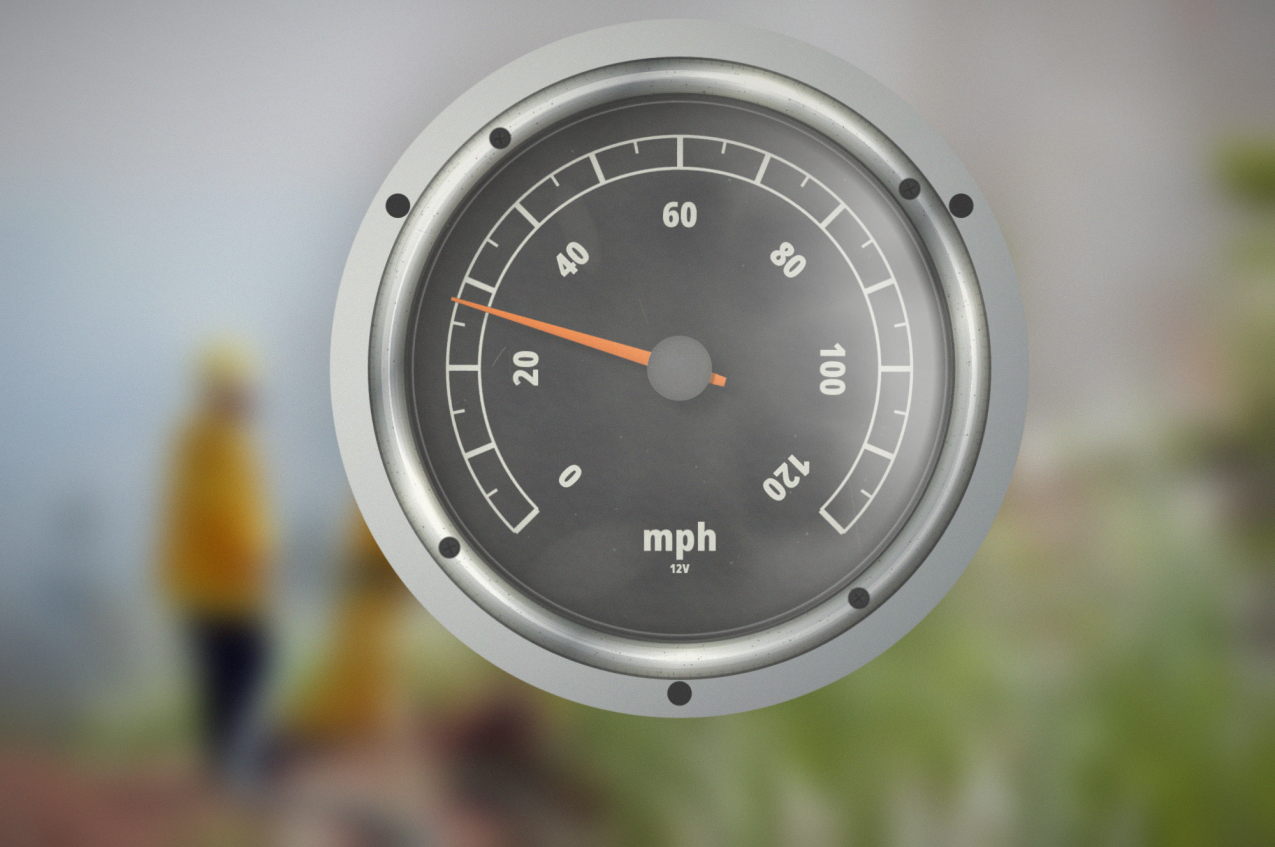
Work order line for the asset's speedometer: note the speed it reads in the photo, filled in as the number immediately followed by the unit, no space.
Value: 27.5mph
